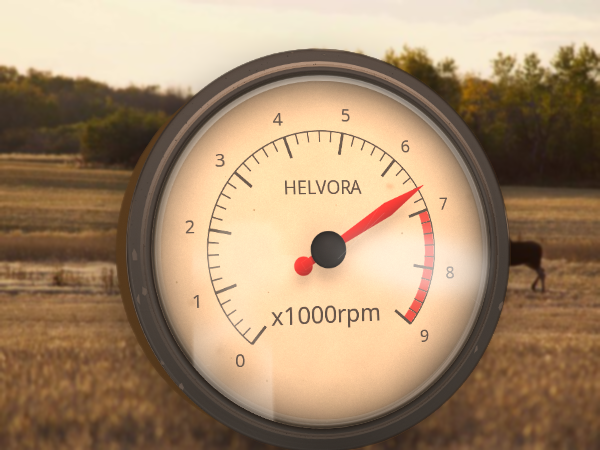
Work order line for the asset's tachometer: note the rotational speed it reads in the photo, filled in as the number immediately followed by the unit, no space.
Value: 6600rpm
